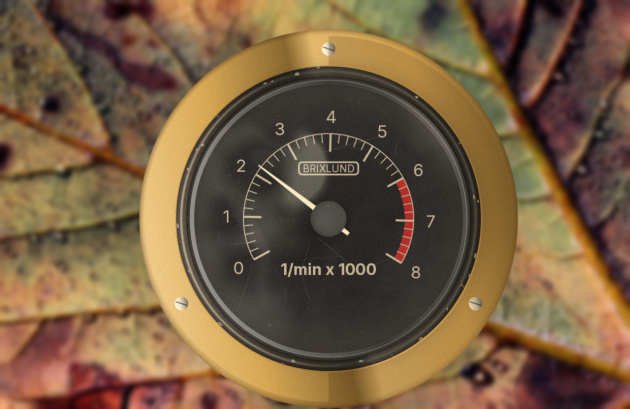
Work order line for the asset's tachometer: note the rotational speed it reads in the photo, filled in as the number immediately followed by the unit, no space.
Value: 2200rpm
